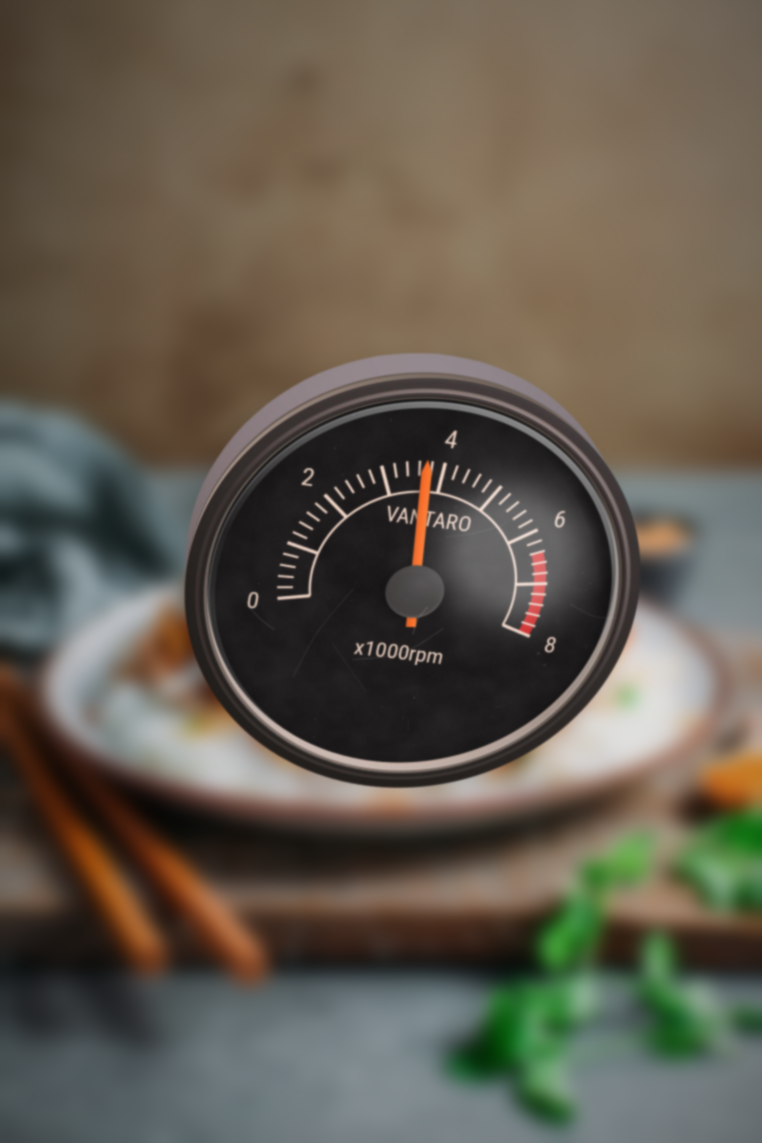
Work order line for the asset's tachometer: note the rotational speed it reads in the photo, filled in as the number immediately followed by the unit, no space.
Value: 3700rpm
